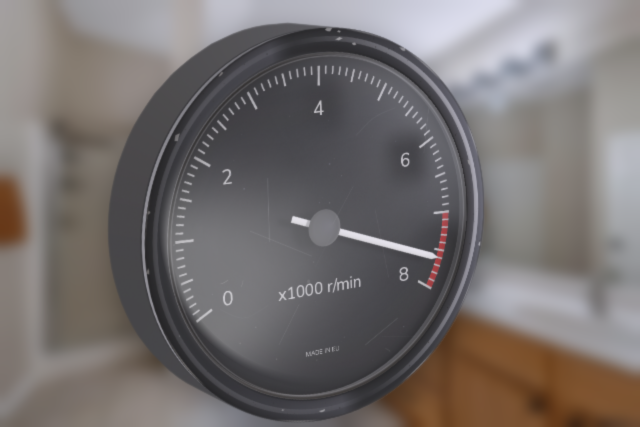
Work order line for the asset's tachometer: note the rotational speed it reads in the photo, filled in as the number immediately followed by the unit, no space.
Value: 7600rpm
